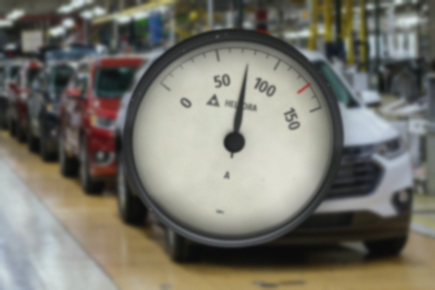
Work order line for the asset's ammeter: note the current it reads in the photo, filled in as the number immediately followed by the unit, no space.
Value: 75A
